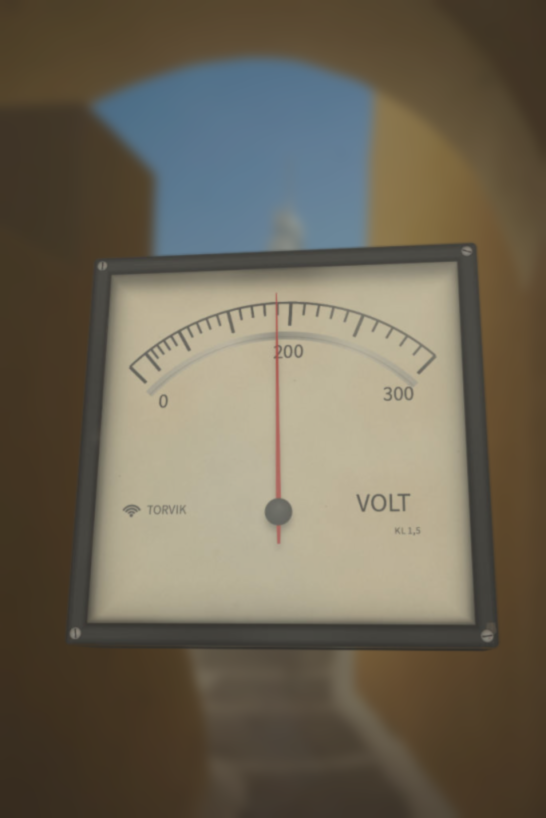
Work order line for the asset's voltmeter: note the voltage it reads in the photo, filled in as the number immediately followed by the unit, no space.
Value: 190V
